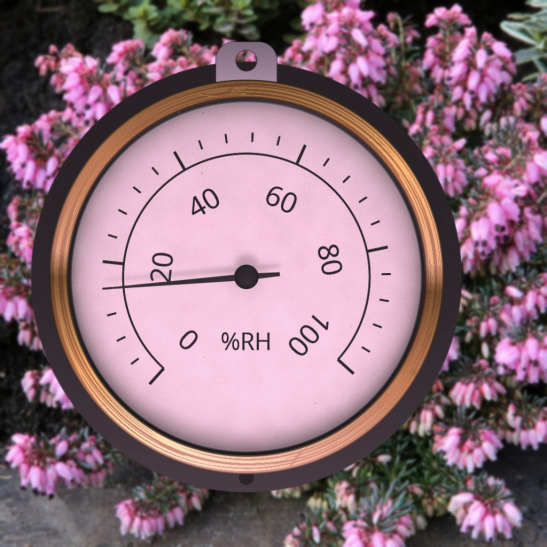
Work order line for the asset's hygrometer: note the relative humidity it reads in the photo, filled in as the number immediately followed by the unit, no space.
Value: 16%
